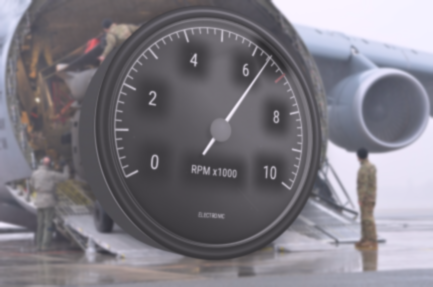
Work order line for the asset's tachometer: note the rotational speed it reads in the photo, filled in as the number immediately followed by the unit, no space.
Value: 6400rpm
